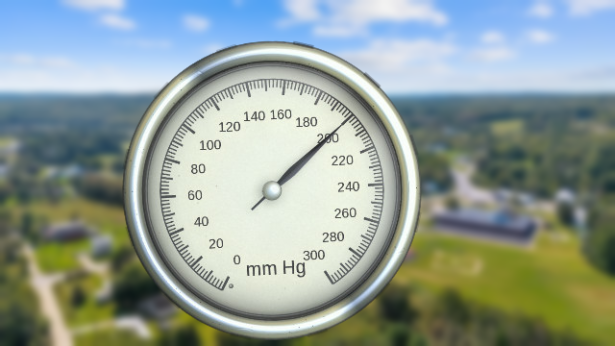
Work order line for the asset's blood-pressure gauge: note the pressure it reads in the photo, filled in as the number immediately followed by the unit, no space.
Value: 200mmHg
